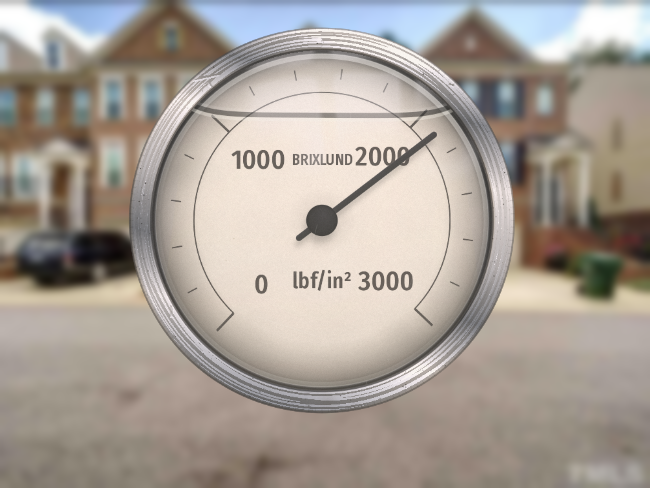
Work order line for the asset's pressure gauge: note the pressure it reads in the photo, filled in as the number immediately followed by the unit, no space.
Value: 2100psi
